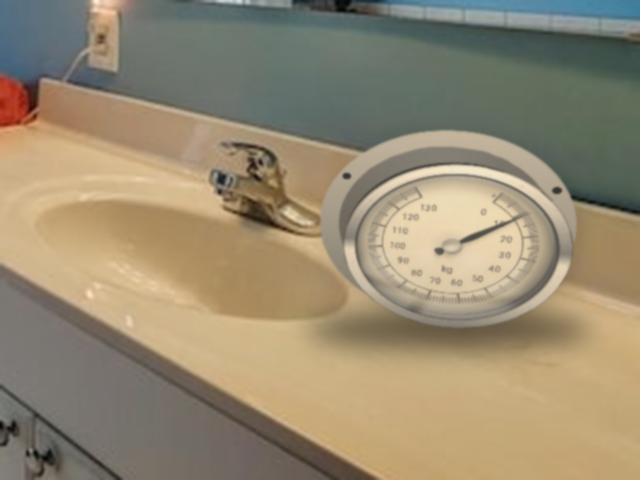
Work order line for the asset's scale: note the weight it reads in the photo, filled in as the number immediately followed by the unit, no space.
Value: 10kg
